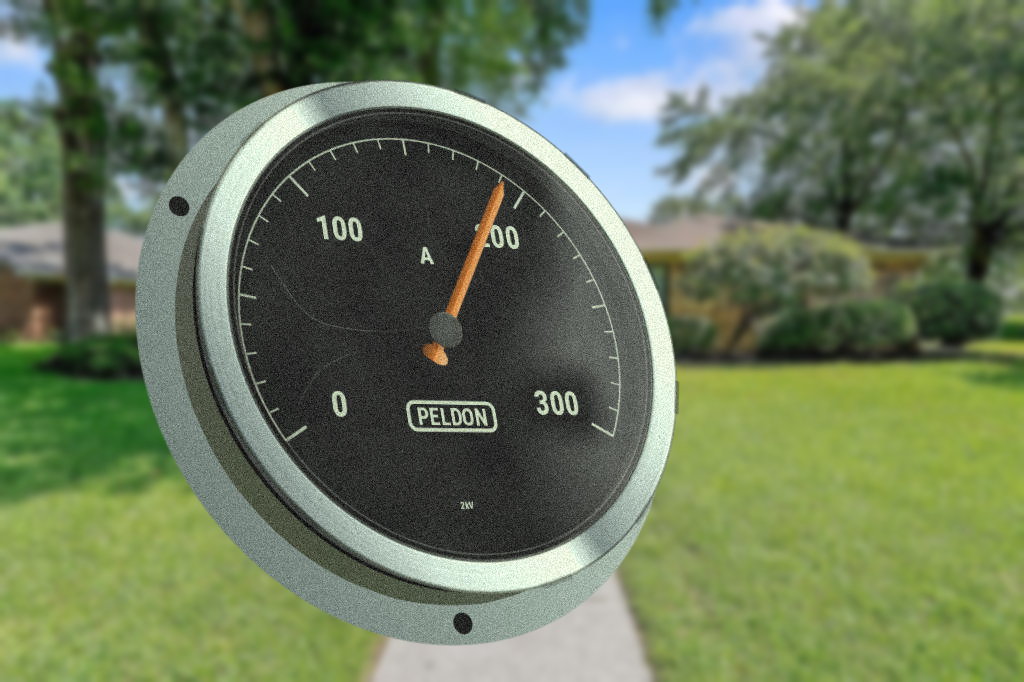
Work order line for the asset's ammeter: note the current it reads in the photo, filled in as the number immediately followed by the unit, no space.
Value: 190A
